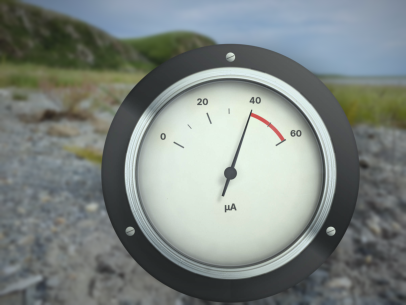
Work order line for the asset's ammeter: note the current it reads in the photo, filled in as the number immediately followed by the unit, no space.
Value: 40µA
